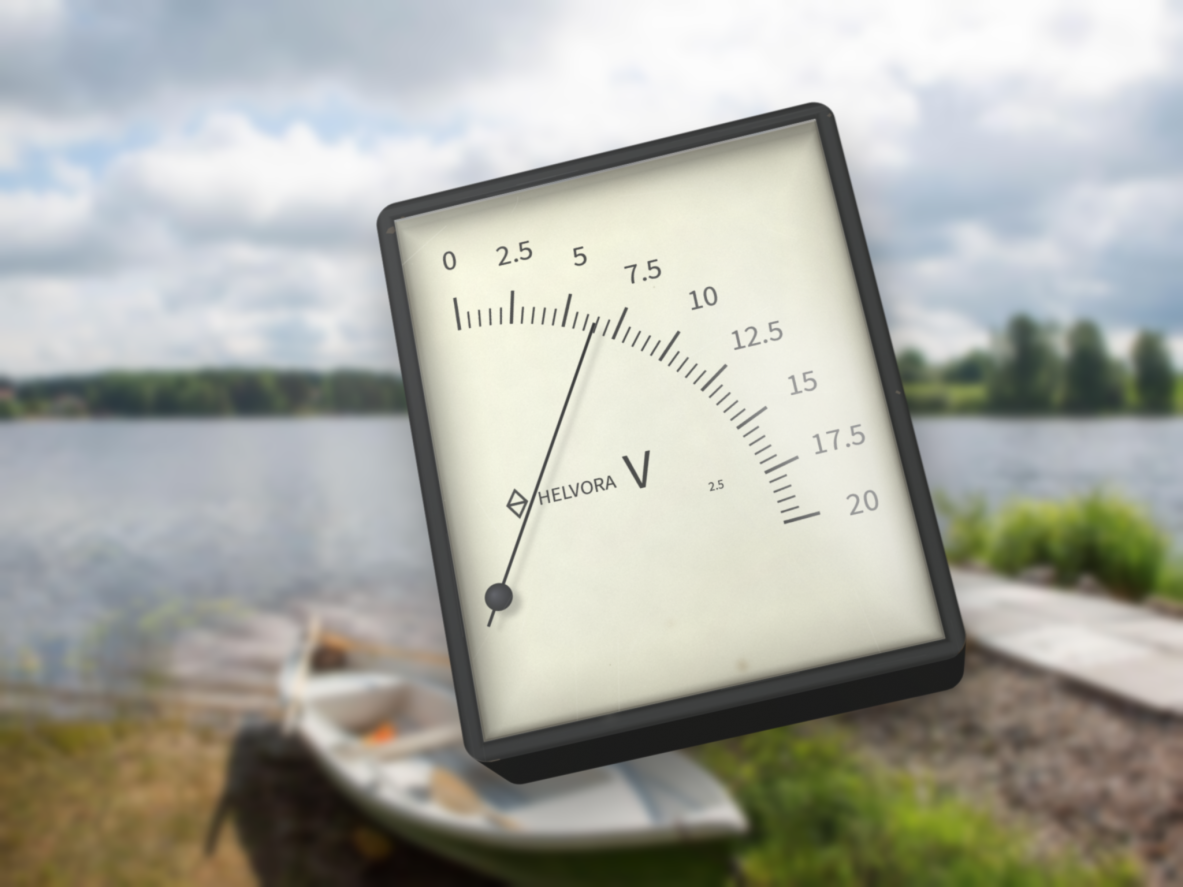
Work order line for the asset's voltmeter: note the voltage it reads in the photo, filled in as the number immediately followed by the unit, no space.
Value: 6.5V
